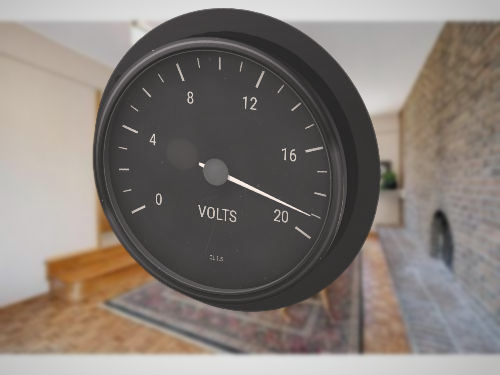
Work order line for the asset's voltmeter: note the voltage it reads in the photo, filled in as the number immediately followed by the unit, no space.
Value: 19V
